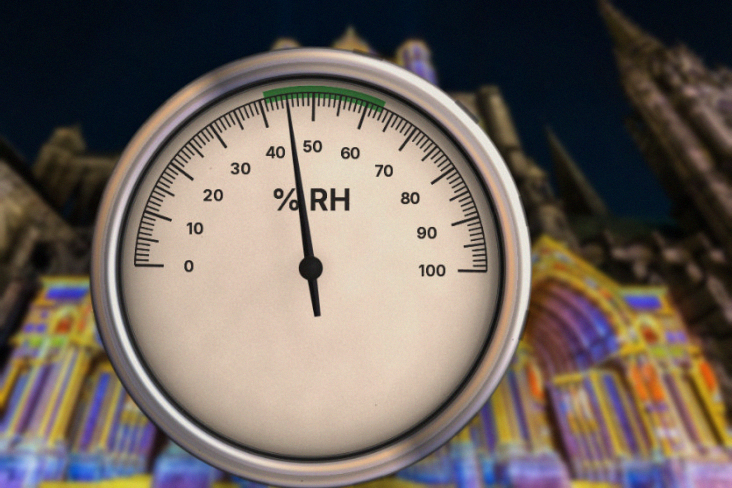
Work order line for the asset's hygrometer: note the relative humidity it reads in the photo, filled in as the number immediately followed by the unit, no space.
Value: 45%
